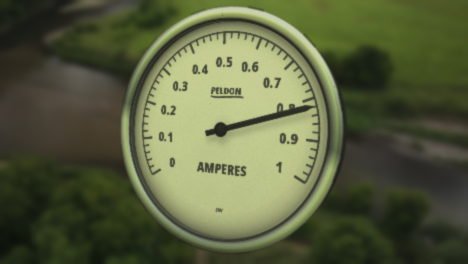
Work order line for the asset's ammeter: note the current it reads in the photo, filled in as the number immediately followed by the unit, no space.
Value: 0.82A
